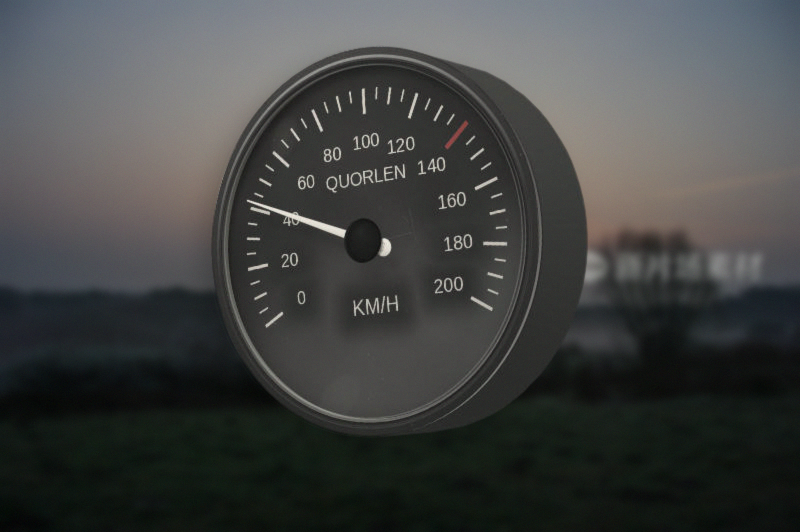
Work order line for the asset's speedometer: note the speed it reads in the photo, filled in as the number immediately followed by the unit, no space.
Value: 42.5km/h
